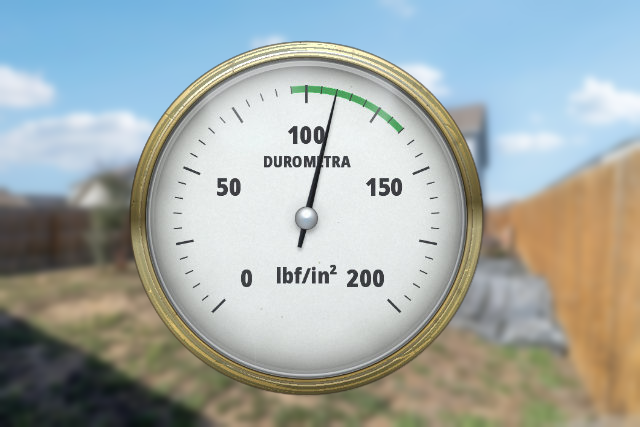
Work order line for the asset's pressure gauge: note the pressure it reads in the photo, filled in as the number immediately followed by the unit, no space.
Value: 110psi
